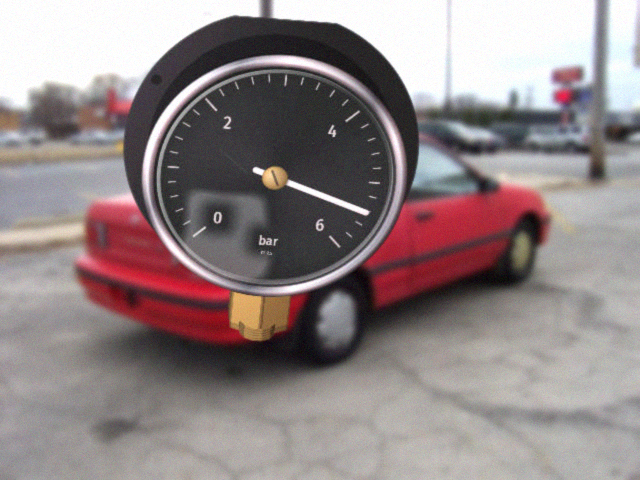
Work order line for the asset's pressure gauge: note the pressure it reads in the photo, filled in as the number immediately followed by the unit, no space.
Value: 5.4bar
